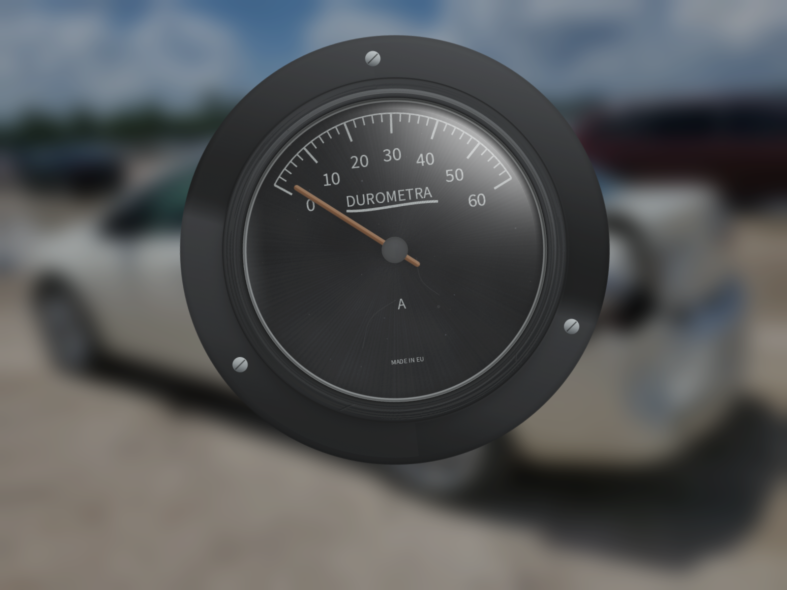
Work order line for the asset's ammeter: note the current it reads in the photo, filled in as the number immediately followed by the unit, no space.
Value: 2A
